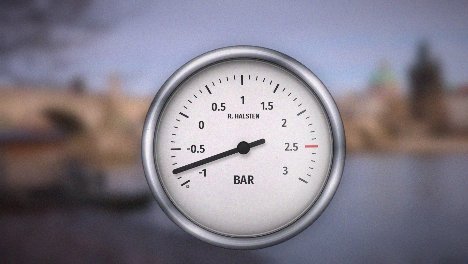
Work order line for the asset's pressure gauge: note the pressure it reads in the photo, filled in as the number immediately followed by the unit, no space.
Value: -0.8bar
